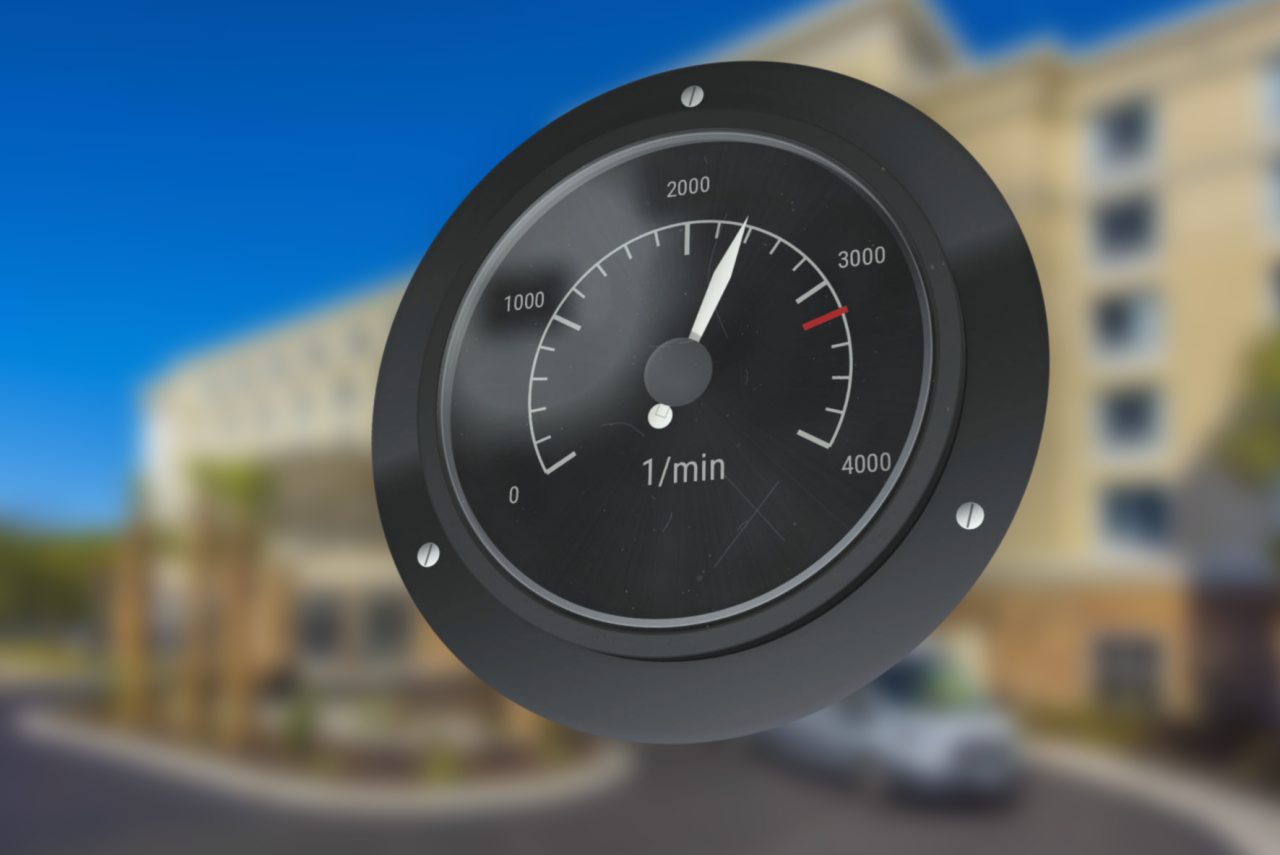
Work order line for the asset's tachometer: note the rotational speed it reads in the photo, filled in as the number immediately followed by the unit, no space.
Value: 2400rpm
